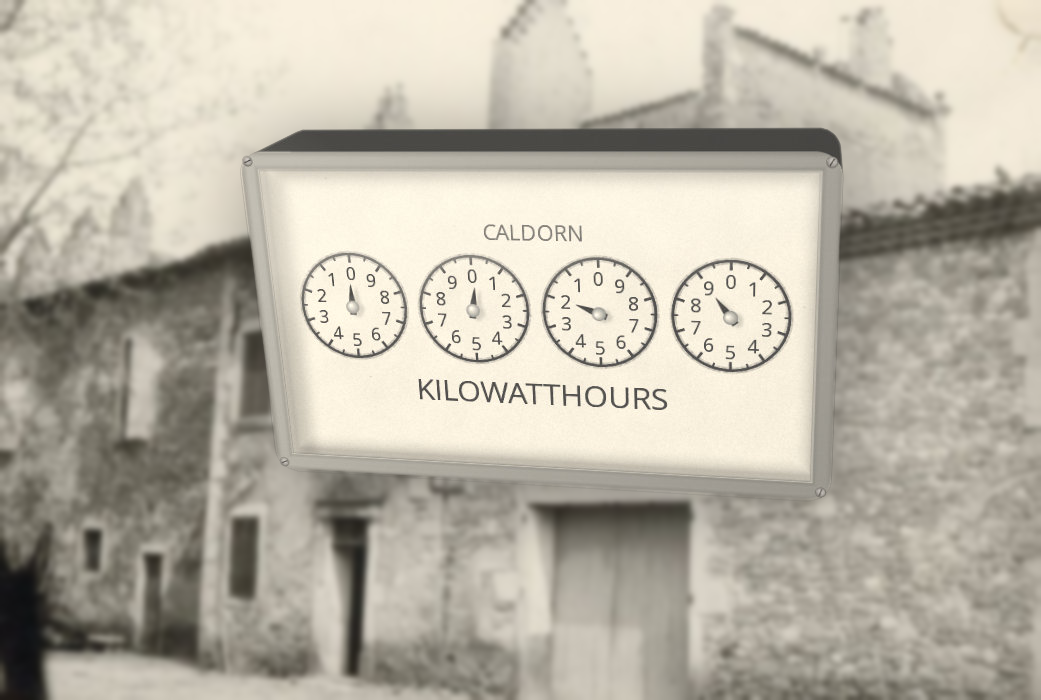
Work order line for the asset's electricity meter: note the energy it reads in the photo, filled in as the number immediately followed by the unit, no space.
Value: 19kWh
